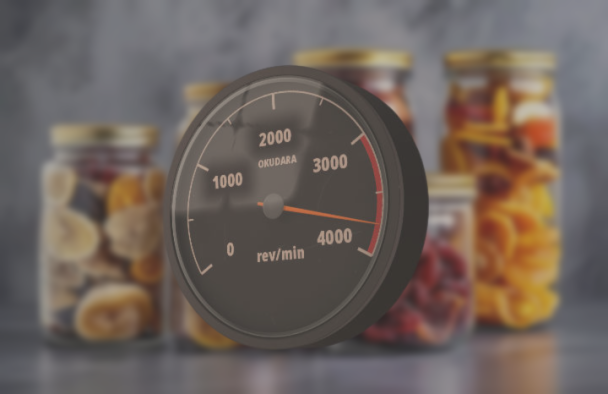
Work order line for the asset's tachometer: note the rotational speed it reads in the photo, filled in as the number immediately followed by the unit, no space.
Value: 3750rpm
